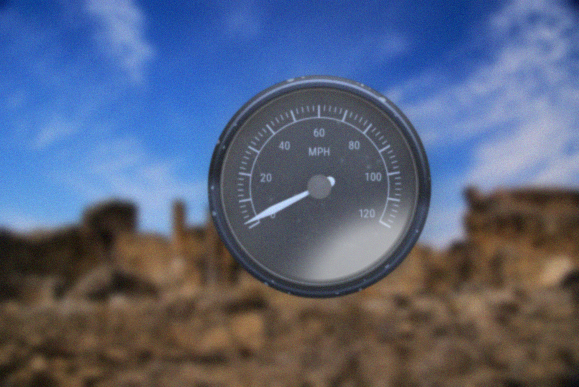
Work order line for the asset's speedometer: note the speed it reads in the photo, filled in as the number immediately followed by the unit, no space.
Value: 2mph
